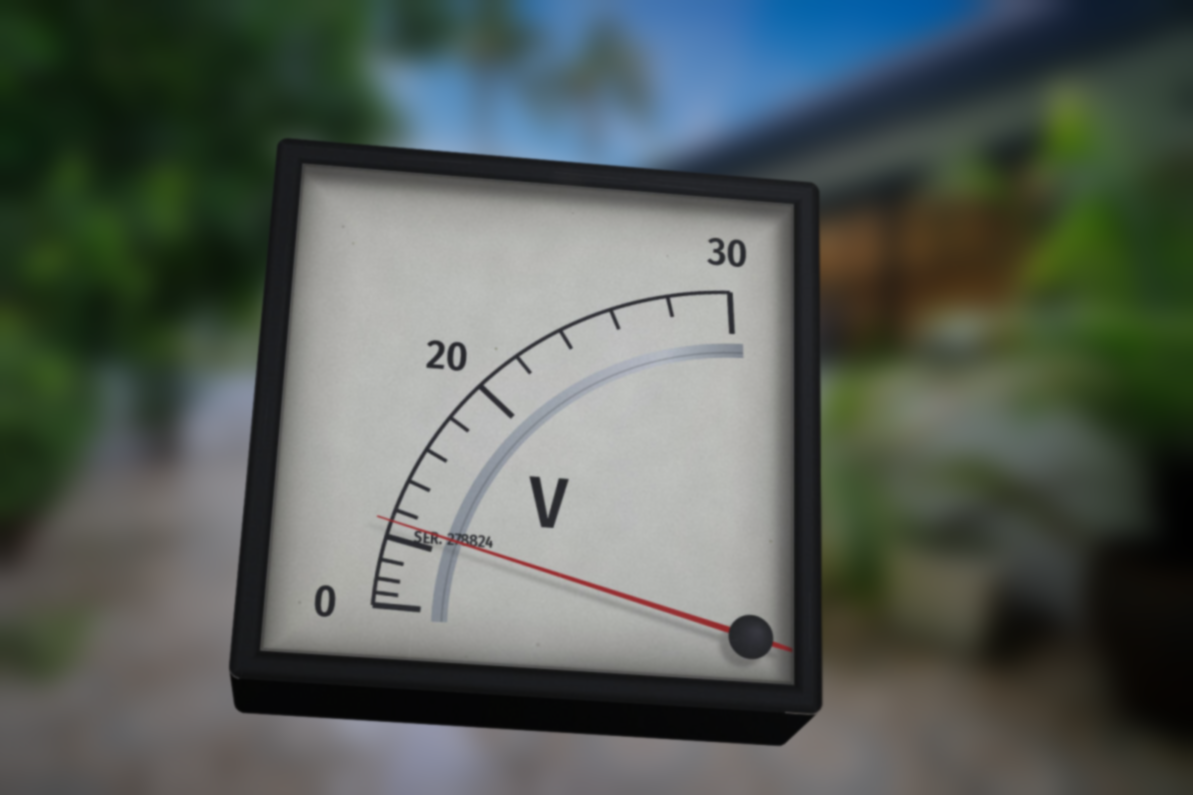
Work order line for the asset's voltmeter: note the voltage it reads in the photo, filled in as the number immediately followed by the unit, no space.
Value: 11V
